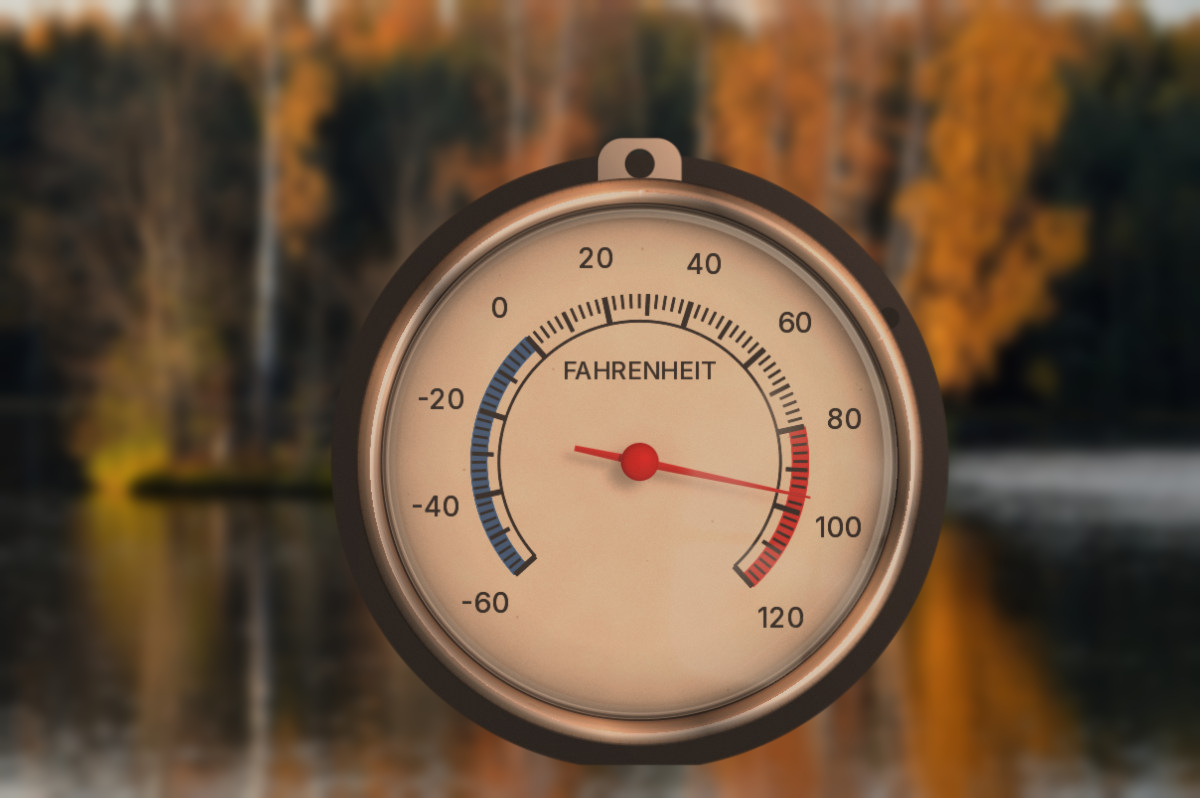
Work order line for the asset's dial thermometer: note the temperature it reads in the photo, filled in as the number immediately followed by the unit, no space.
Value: 96°F
